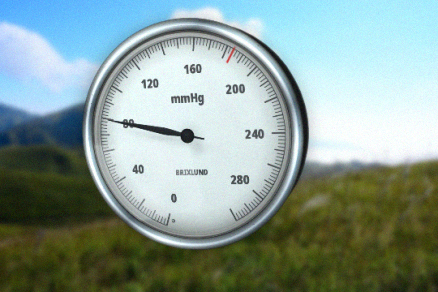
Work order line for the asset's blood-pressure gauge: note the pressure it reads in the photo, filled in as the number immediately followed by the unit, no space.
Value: 80mmHg
